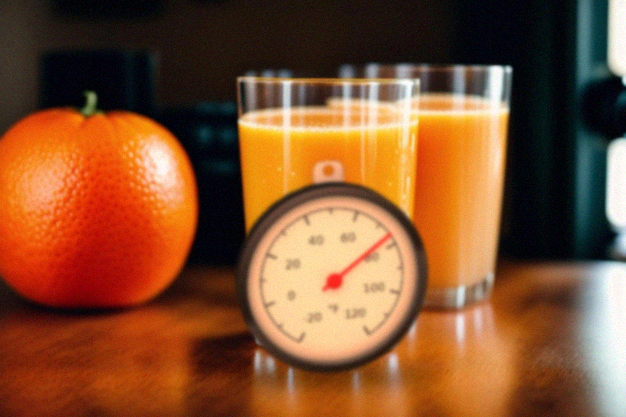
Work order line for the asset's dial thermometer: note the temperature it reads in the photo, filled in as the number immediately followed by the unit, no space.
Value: 75°F
